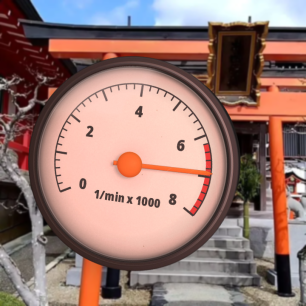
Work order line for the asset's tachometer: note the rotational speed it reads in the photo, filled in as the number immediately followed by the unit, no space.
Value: 6900rpm
